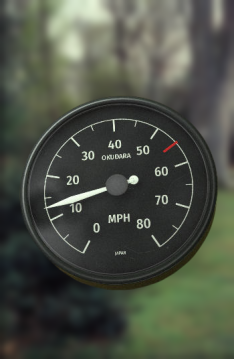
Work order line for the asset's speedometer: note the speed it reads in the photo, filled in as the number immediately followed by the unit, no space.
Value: 12.5mph
